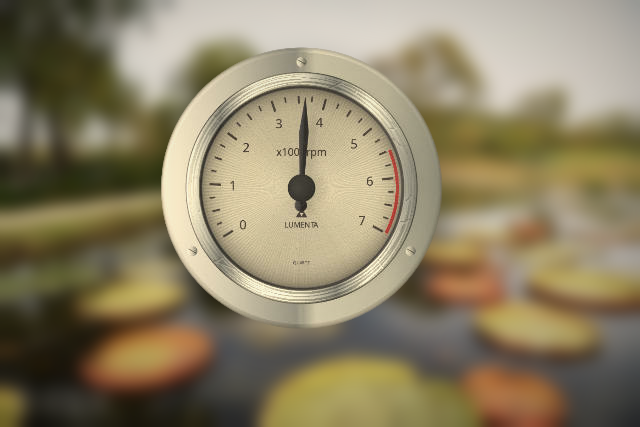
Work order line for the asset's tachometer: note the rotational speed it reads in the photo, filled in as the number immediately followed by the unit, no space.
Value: 3625rpm
